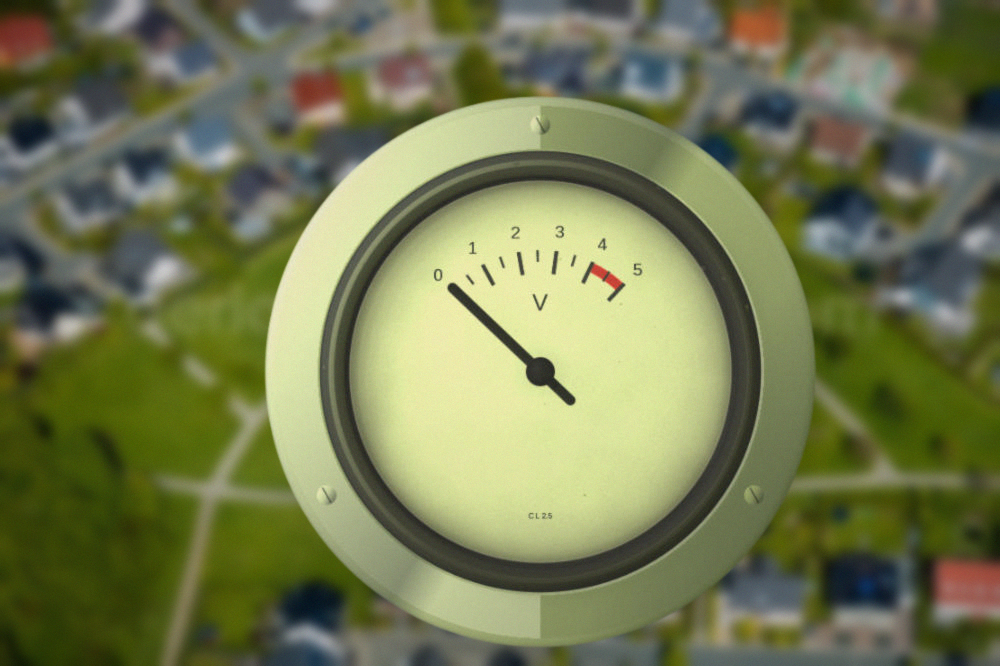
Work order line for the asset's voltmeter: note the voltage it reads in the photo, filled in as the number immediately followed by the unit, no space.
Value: 0V
